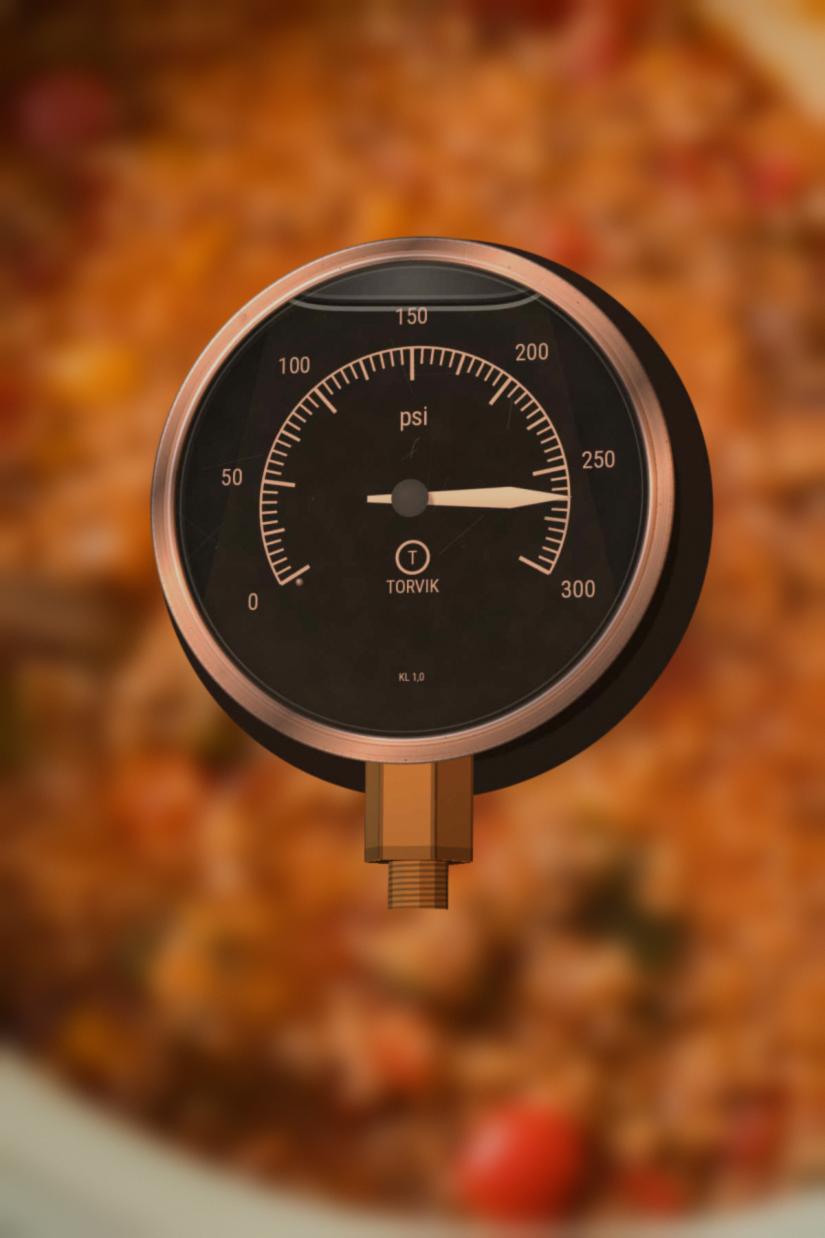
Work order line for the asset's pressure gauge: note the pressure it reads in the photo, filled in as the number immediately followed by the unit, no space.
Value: 265psi
